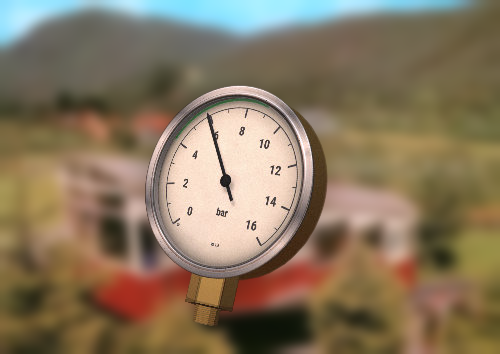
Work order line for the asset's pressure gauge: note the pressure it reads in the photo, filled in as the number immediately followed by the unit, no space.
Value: 6bar
